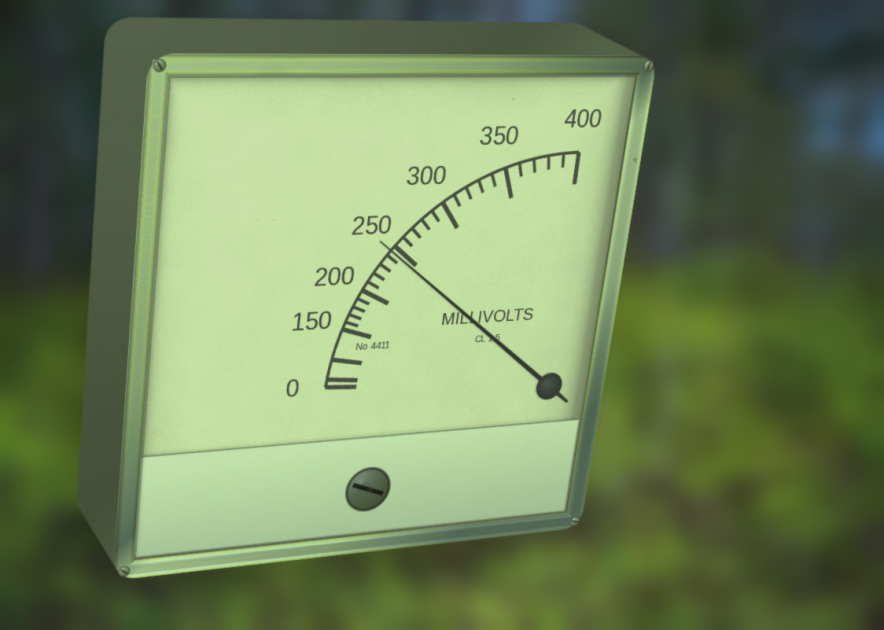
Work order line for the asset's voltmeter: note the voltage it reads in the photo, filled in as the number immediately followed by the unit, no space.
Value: 245mV
